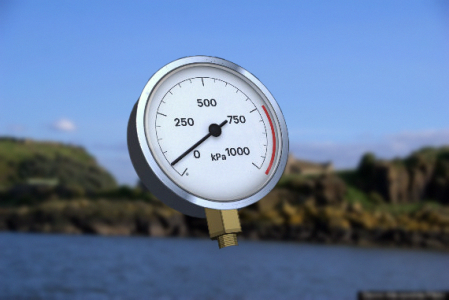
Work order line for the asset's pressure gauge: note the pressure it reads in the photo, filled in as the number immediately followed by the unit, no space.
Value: 50kPa
